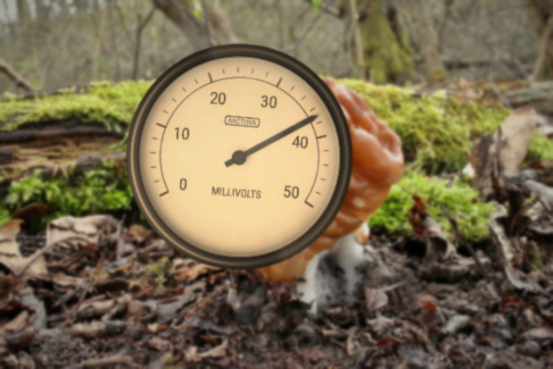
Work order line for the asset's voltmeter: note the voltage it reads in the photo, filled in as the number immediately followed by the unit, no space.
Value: 37mV
